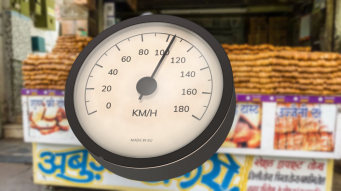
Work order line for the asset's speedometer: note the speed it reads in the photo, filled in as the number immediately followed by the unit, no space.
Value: 105km/h
